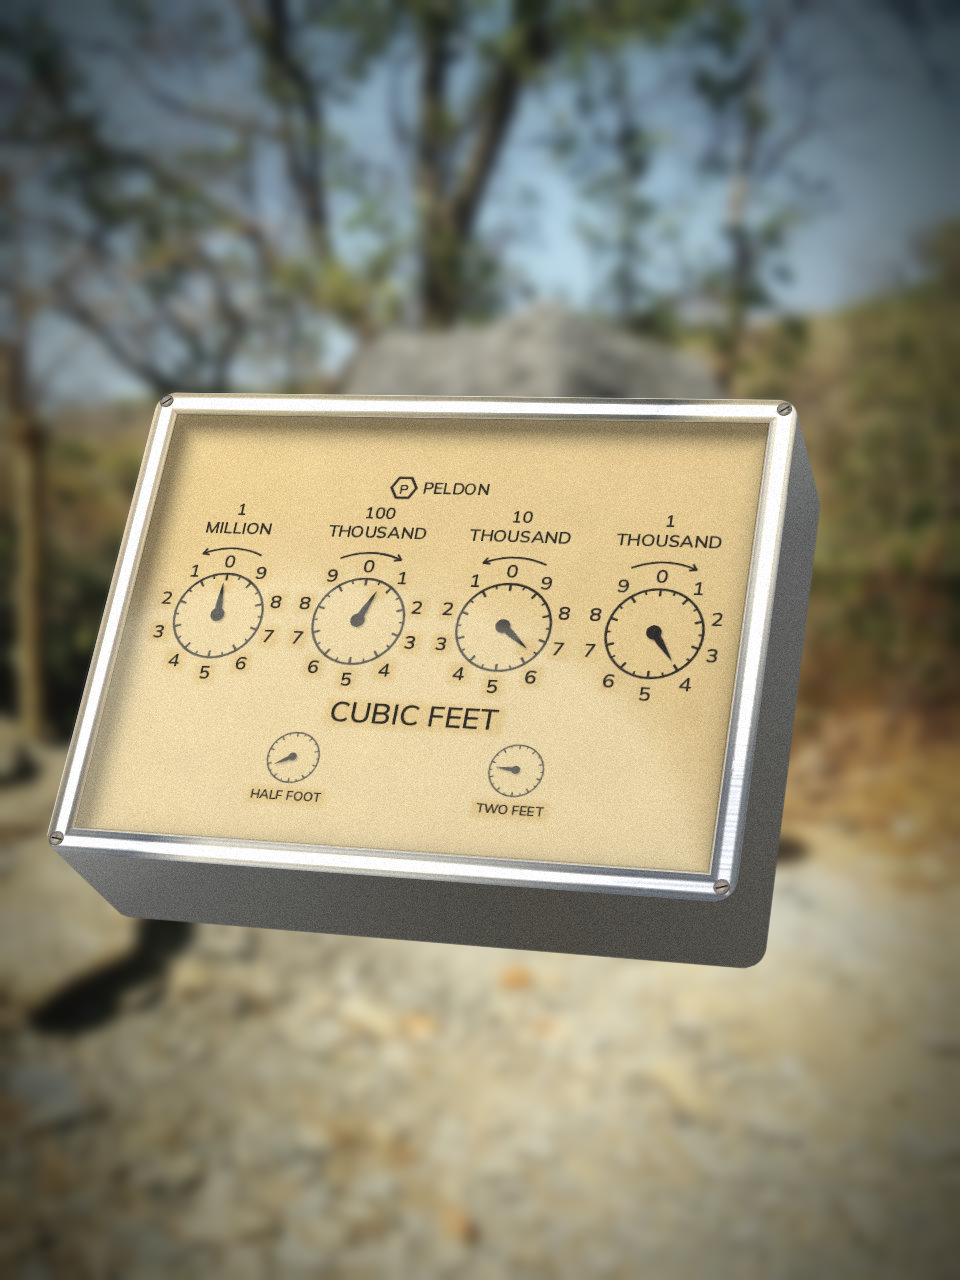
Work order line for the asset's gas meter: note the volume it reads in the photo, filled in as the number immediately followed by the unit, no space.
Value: 6400ft³
